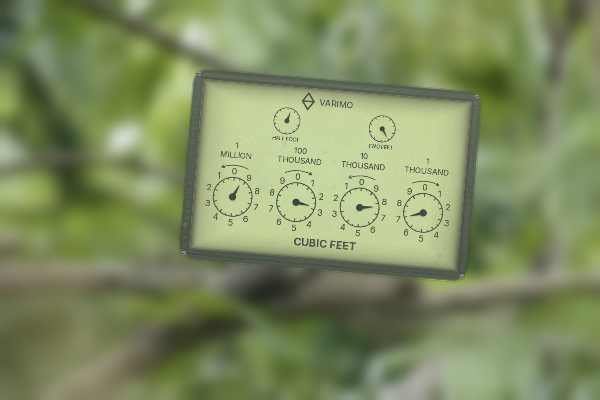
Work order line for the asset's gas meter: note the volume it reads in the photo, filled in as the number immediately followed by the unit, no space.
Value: 927700ft³
